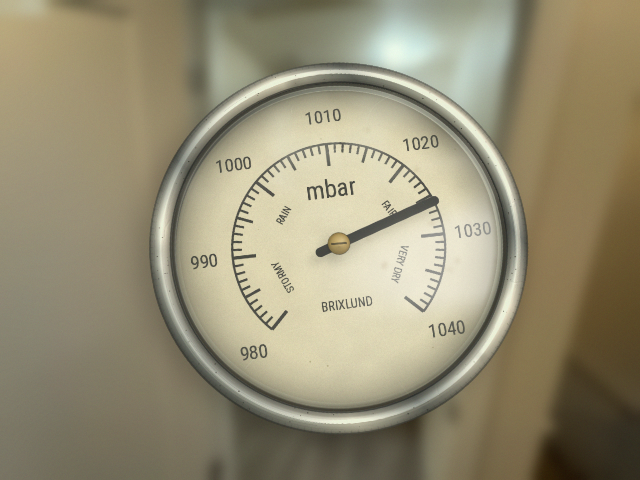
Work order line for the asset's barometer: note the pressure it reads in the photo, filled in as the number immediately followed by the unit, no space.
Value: 1026mbar
